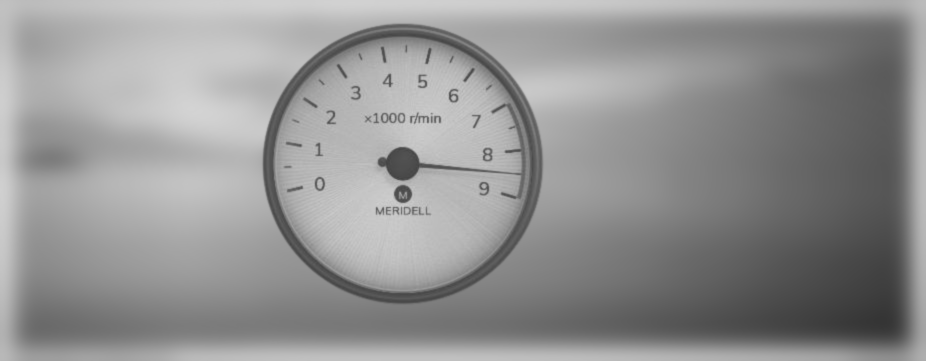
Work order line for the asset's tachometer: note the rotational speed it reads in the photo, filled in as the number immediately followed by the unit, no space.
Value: 8500rpm
